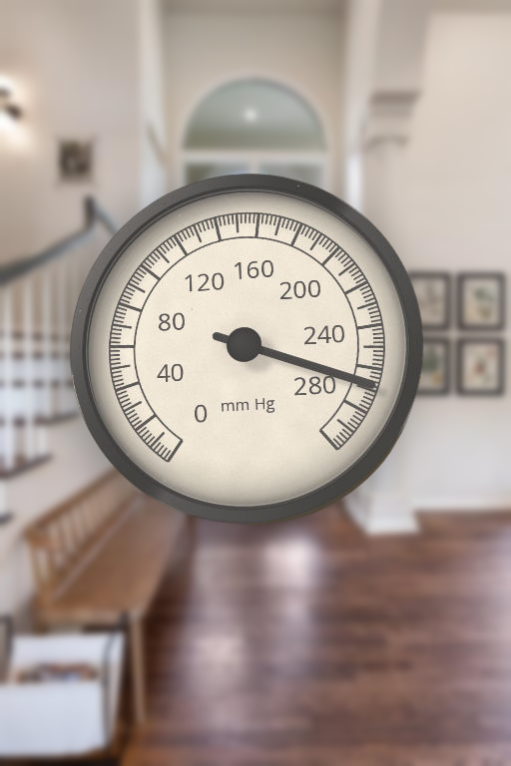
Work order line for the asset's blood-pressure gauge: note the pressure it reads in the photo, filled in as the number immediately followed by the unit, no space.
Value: 268mmHg
